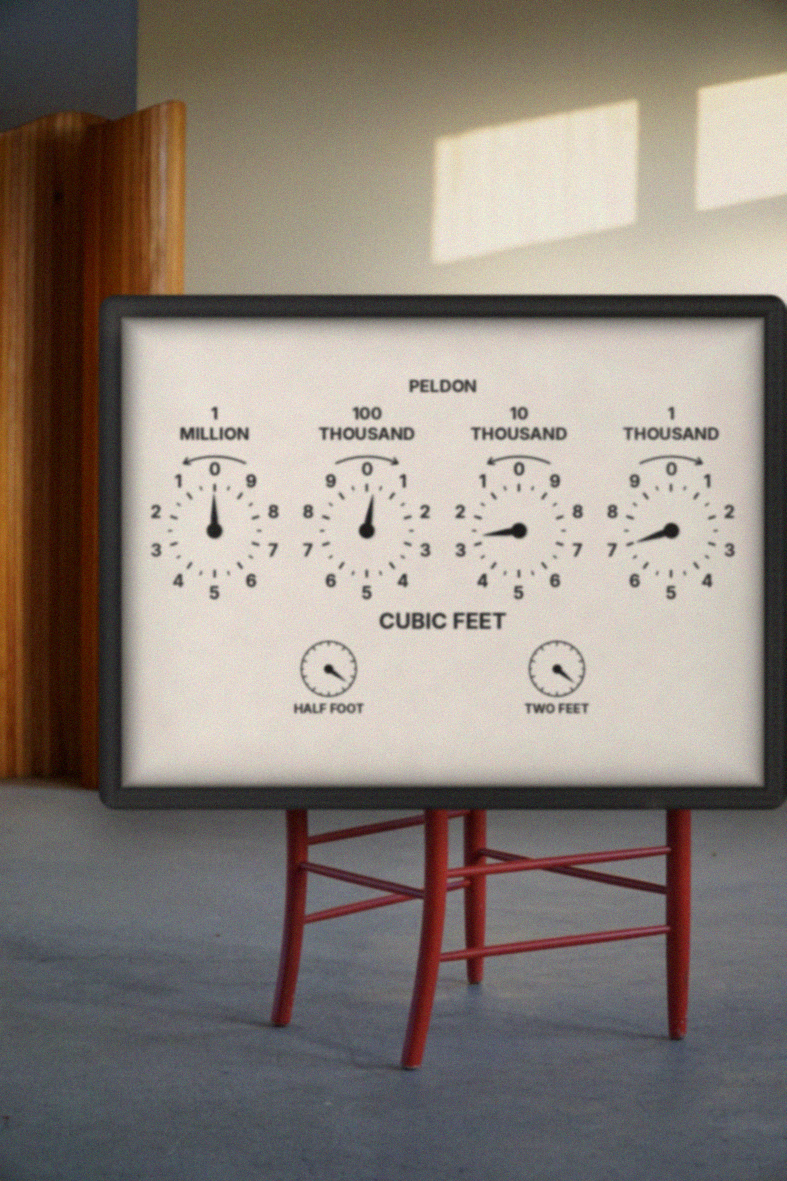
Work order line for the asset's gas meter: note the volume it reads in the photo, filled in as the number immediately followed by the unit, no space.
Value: 2700ft³
